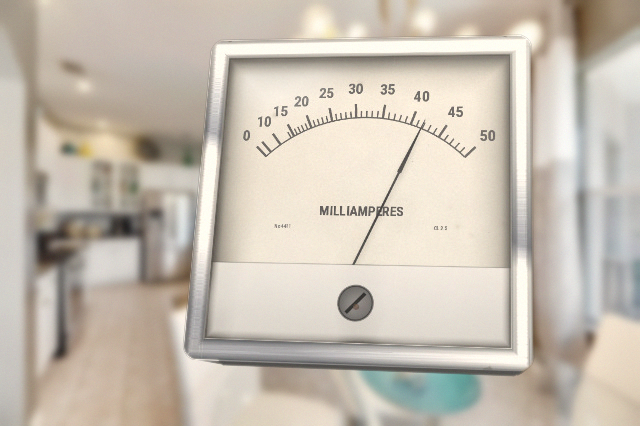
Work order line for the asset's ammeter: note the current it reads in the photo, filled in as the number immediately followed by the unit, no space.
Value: 42mA
